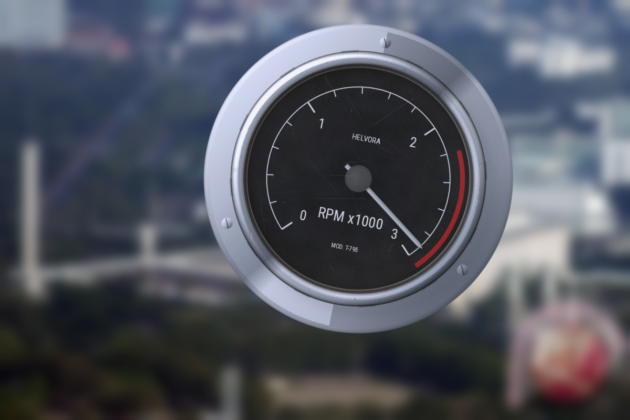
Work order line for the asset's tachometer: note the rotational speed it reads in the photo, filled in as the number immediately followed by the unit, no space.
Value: 2900rpm
